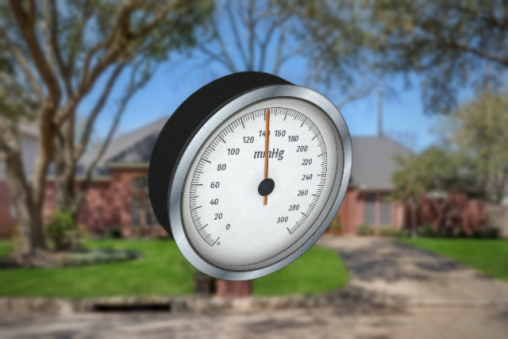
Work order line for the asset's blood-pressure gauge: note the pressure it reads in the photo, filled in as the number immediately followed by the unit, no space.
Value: 140mmHg
